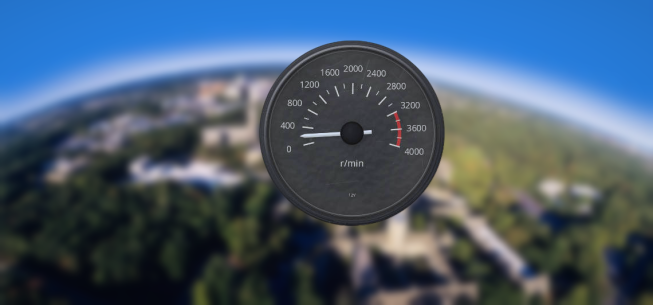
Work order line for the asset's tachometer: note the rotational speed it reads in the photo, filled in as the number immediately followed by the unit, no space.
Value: 200rpm
